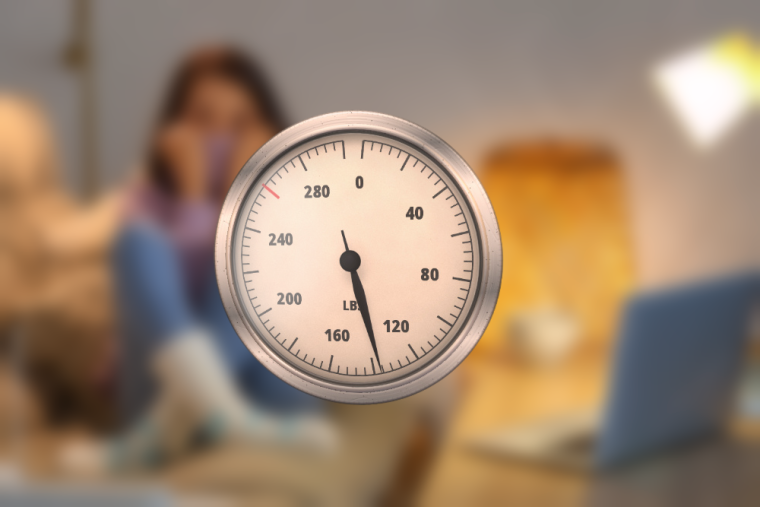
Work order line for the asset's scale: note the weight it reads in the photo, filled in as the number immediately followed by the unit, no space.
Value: 136lb
